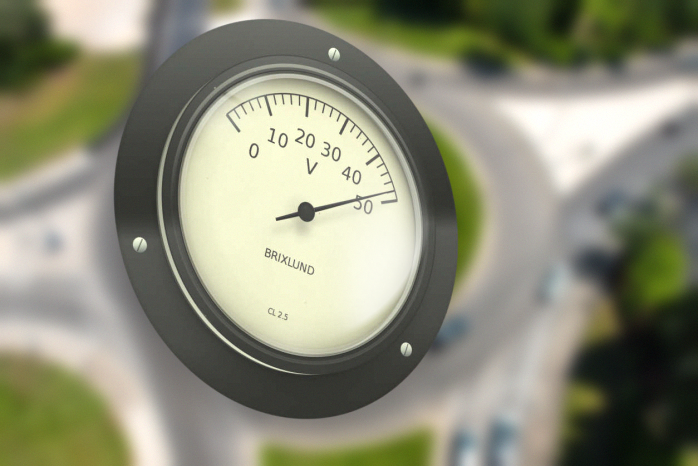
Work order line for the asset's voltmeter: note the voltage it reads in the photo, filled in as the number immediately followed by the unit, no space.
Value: 48V
